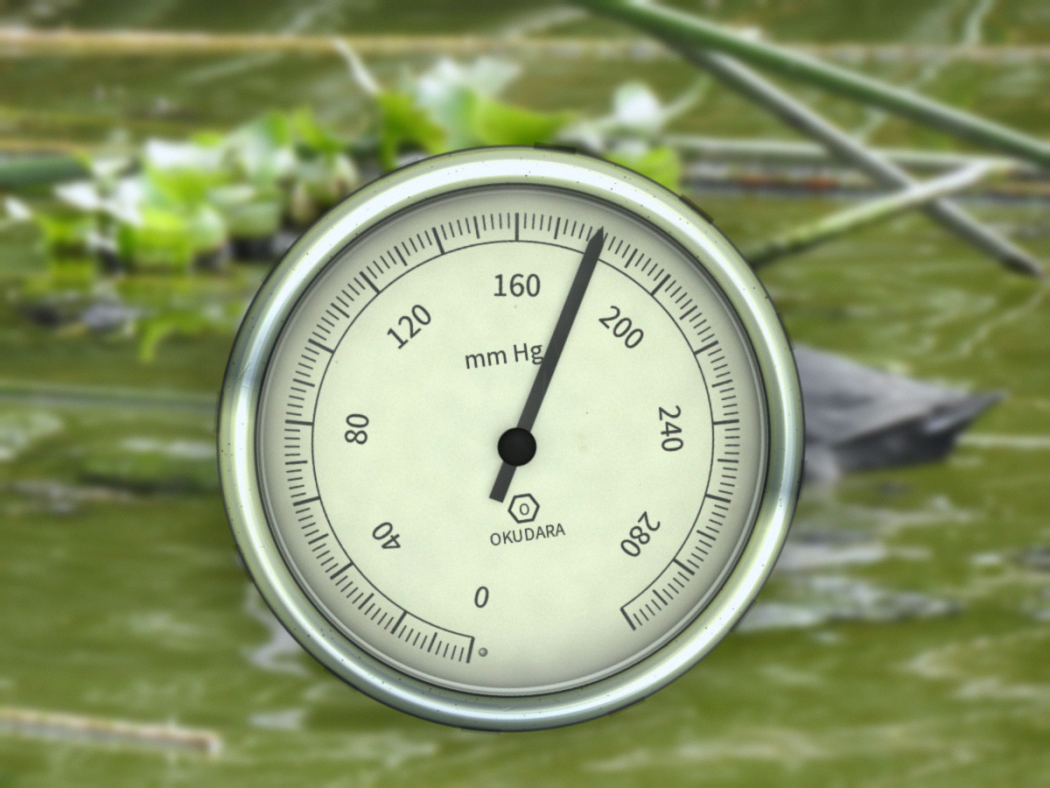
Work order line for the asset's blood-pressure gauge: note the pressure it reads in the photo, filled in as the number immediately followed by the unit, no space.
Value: 180mmHg
